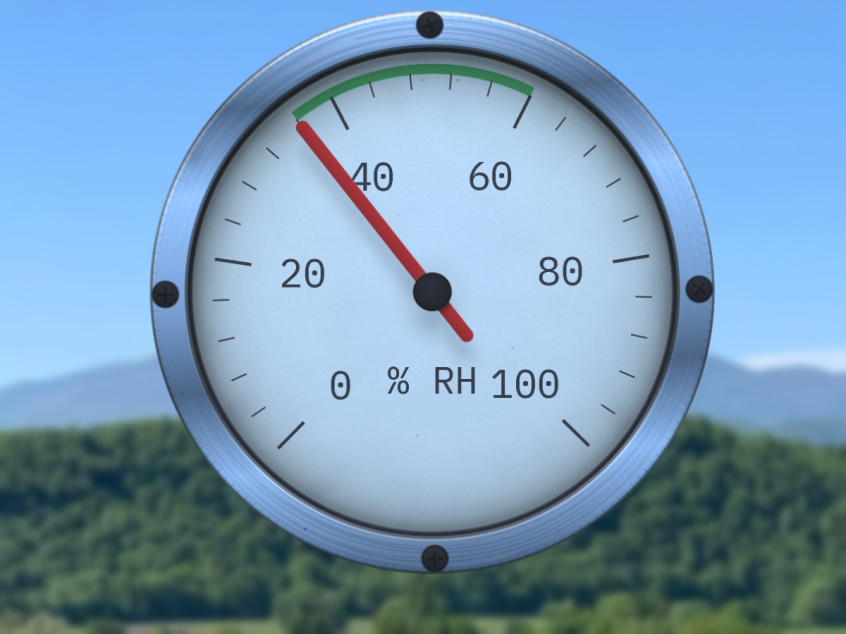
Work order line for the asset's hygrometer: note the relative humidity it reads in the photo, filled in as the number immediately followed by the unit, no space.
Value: 36%
